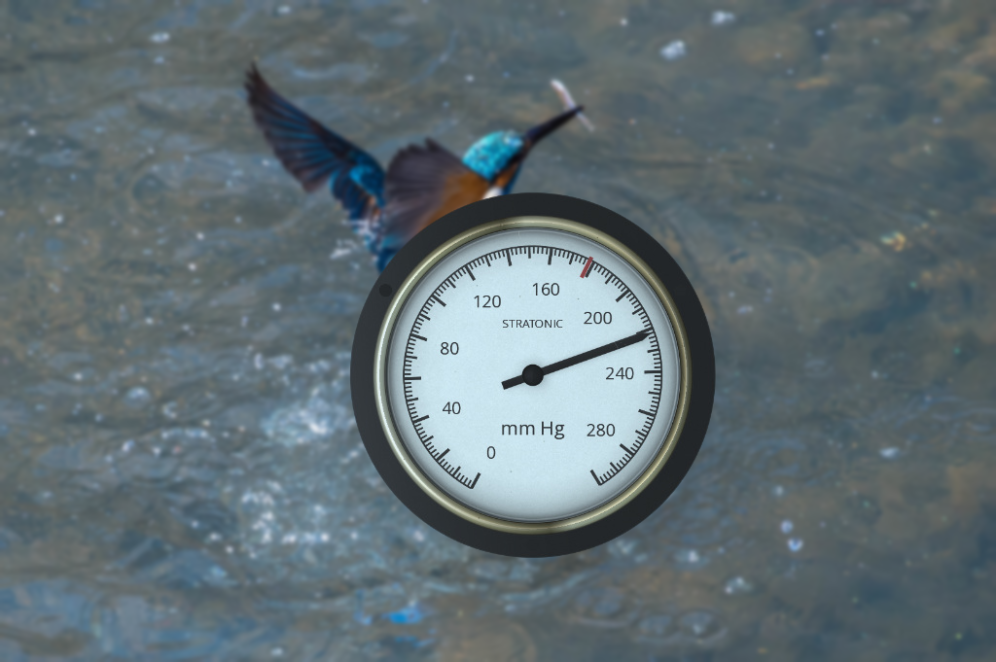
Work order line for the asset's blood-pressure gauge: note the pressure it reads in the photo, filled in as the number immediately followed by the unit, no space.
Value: 222mmHg
